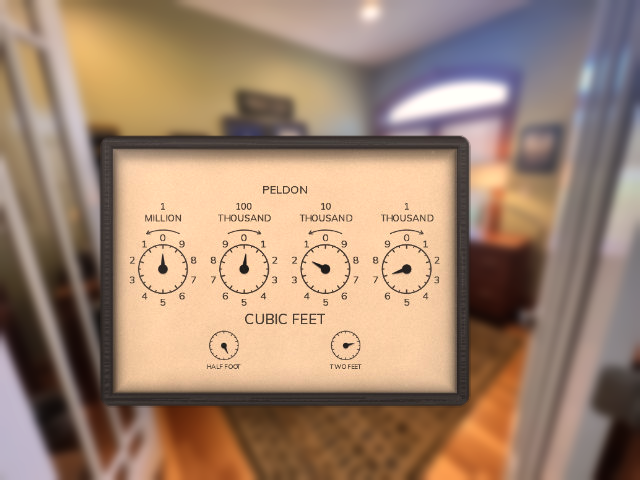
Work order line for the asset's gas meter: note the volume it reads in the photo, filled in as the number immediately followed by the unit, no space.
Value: 1700ft³
